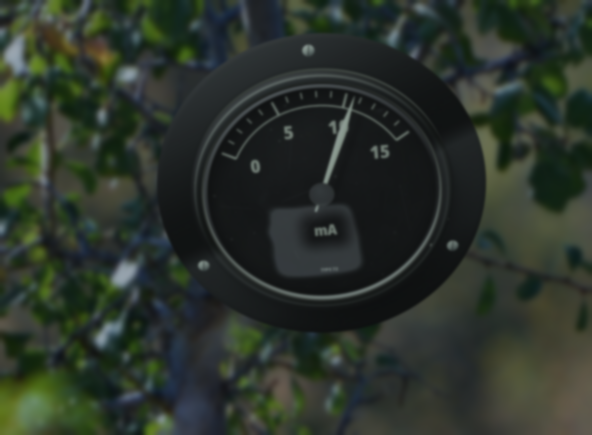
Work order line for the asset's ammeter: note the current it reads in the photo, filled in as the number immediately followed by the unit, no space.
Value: 10.5mA
